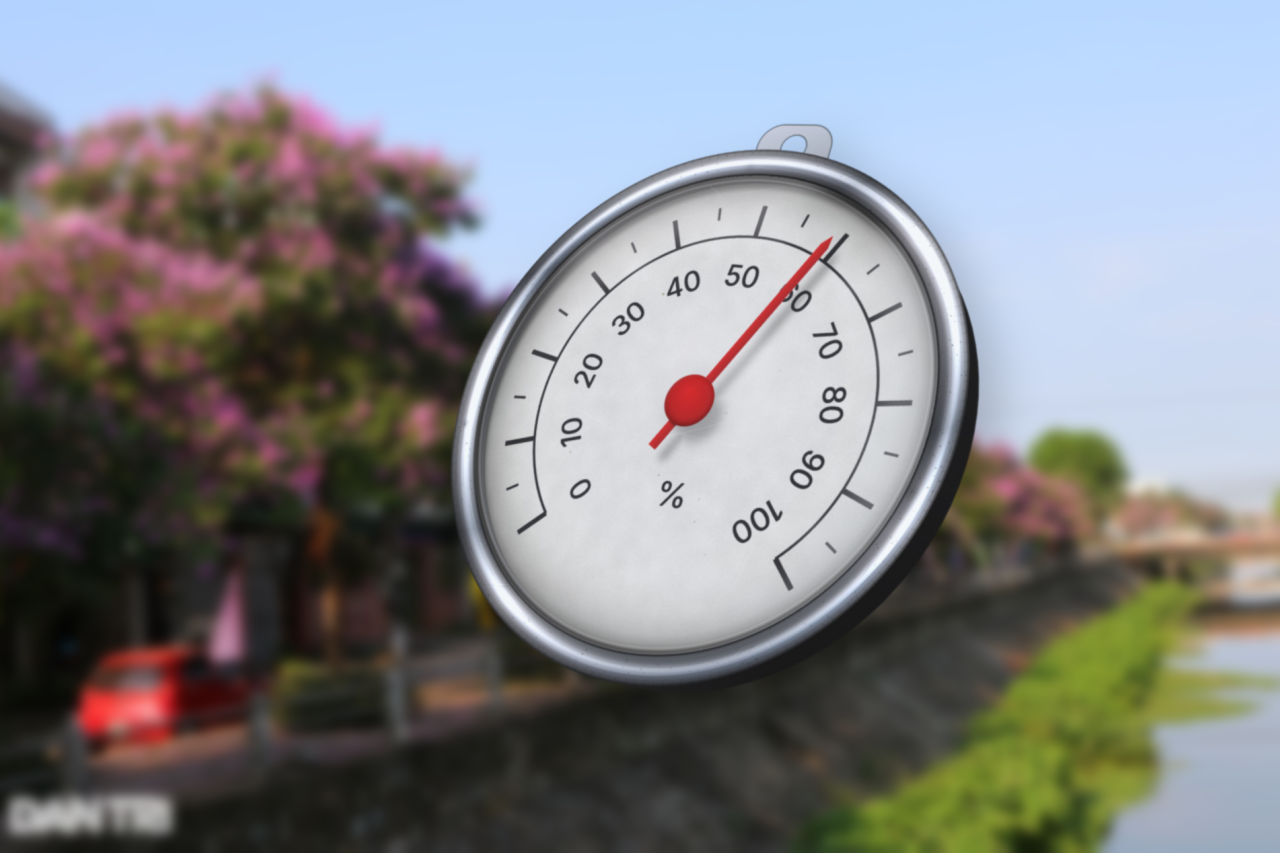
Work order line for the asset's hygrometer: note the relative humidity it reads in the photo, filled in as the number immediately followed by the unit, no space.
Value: 60%
